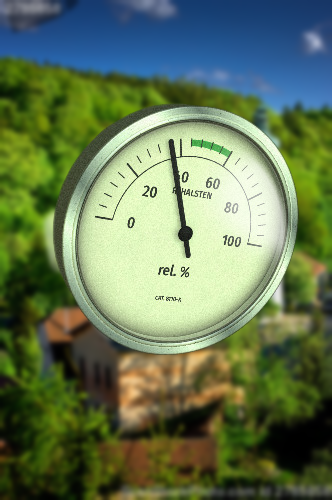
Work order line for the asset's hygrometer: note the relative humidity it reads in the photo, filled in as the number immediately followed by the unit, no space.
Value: 36%
